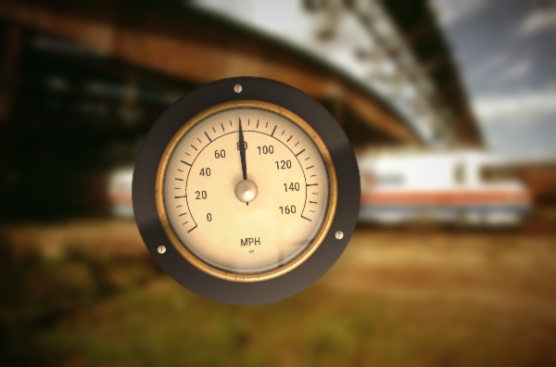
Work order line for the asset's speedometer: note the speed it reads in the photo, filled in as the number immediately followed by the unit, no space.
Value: 80mph
